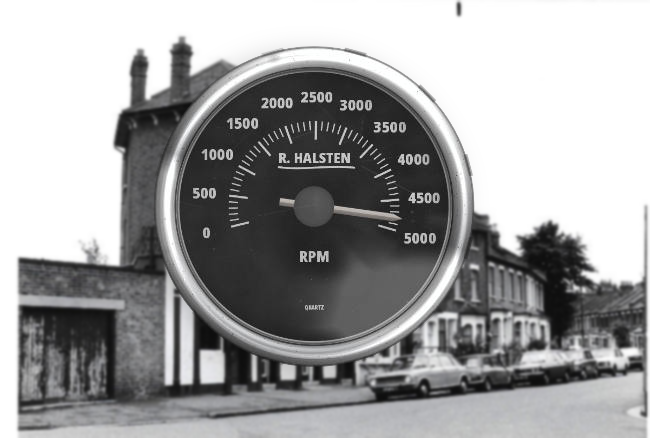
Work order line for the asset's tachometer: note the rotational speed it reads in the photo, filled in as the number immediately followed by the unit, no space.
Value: 4800rpm
